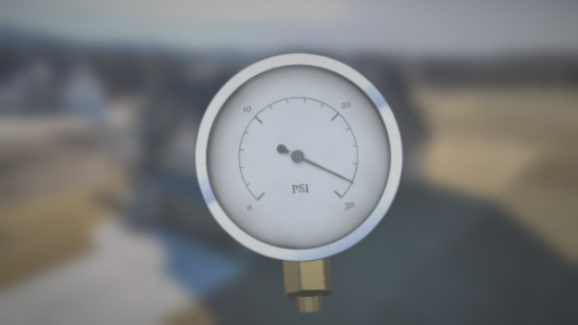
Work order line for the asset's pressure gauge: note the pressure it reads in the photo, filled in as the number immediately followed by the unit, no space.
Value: 28psi
